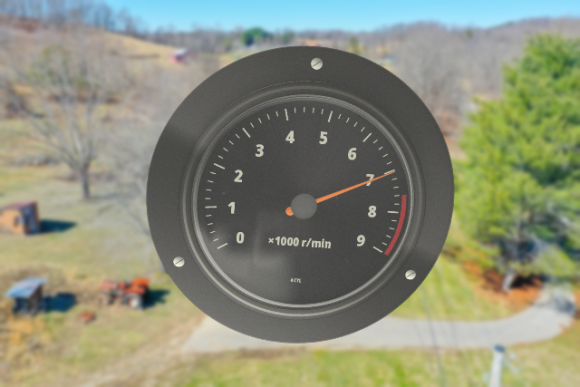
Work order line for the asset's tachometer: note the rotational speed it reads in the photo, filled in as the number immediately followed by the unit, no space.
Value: 7000rpm
